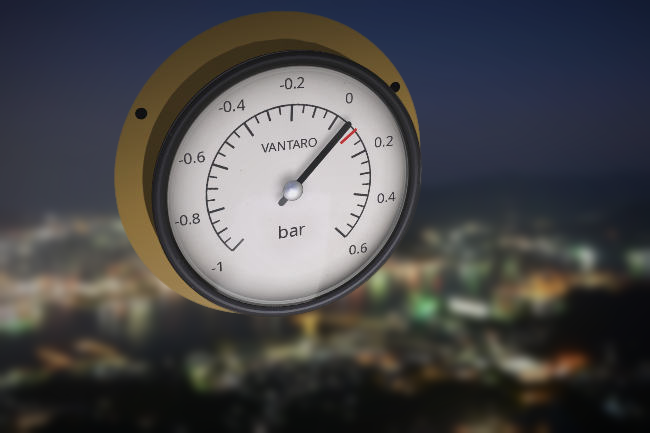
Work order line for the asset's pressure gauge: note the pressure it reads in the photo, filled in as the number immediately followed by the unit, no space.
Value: 0.05bar
